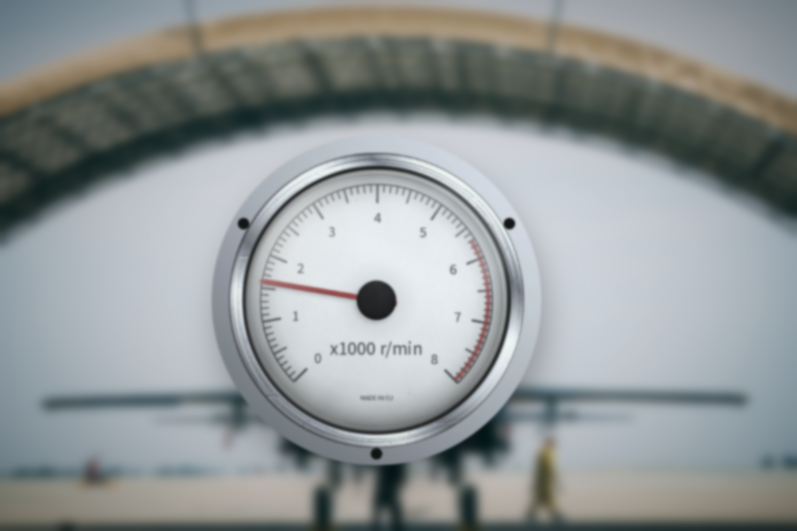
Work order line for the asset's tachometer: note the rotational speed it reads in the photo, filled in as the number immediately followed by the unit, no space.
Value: 1600rpm
